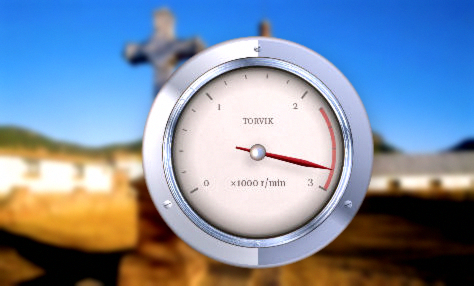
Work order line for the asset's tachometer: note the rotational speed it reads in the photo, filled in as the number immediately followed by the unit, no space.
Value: 2800rpm
